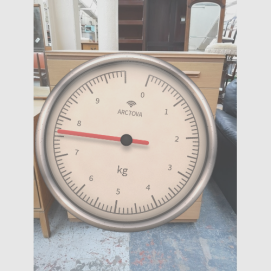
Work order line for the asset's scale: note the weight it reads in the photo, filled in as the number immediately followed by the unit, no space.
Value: 7.6kg
